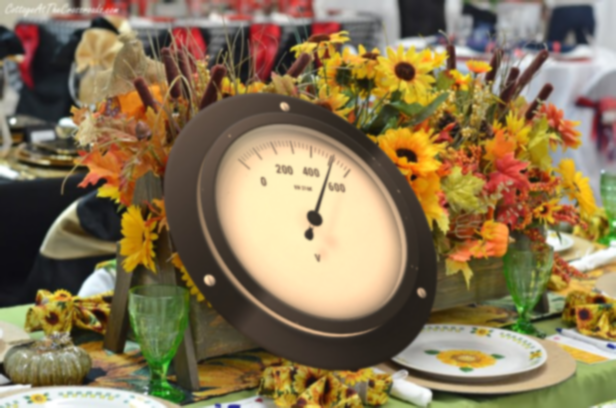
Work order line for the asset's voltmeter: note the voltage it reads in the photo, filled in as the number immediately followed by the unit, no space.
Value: 500V
